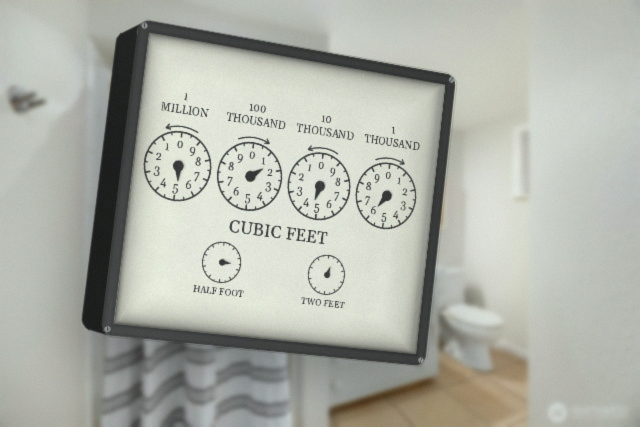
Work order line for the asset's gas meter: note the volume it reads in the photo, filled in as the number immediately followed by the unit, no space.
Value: 514600ft³
